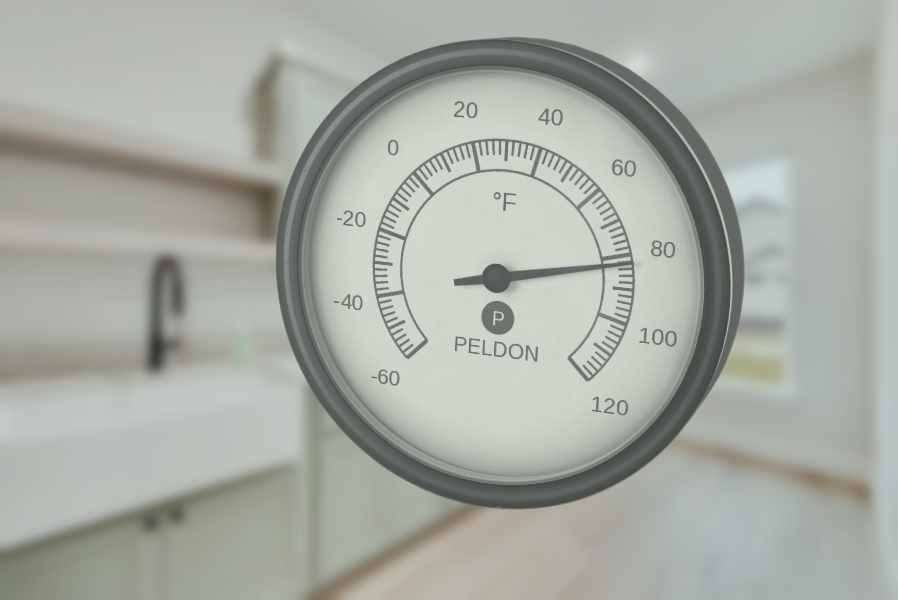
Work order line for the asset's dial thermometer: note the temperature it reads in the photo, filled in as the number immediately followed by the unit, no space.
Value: 82°F
